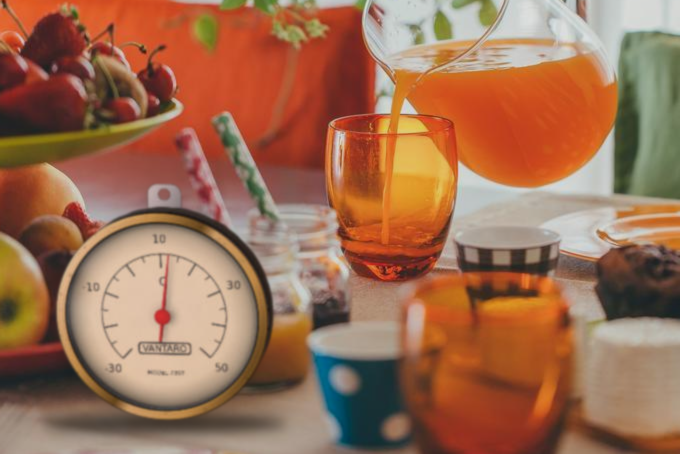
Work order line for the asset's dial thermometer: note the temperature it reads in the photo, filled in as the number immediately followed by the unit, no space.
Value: 12.5°C
